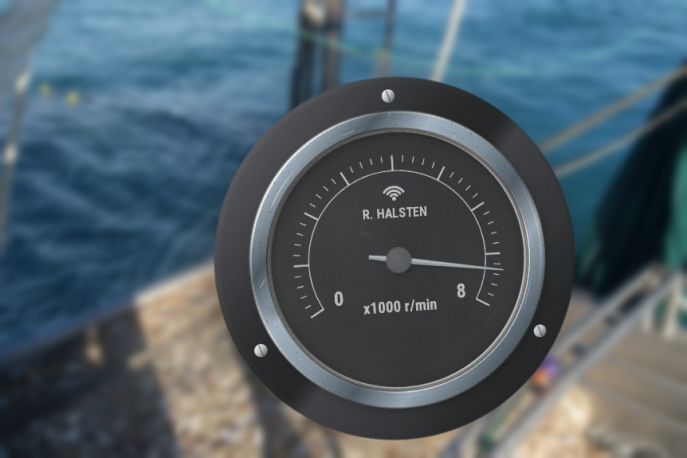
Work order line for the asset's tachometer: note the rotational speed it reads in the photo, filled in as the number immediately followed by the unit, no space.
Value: 7300rpm
